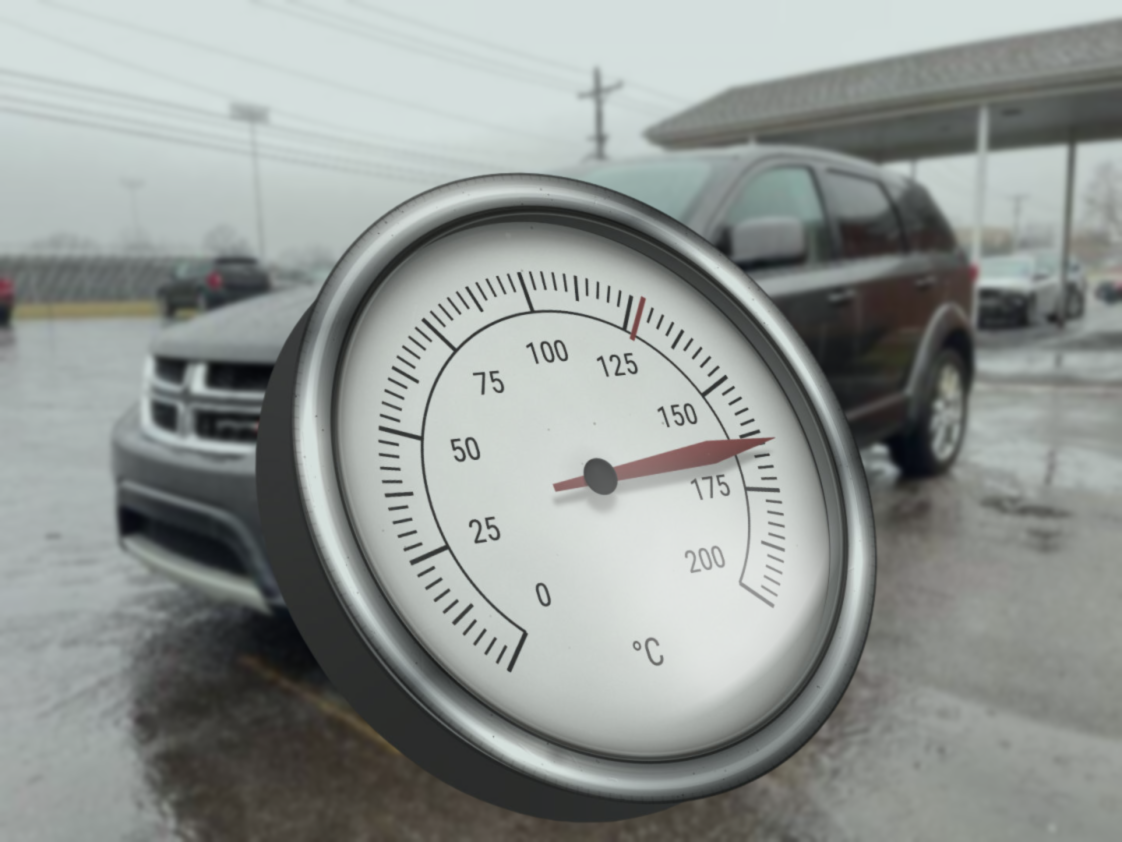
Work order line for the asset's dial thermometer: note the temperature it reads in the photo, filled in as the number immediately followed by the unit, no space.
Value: 165°C
